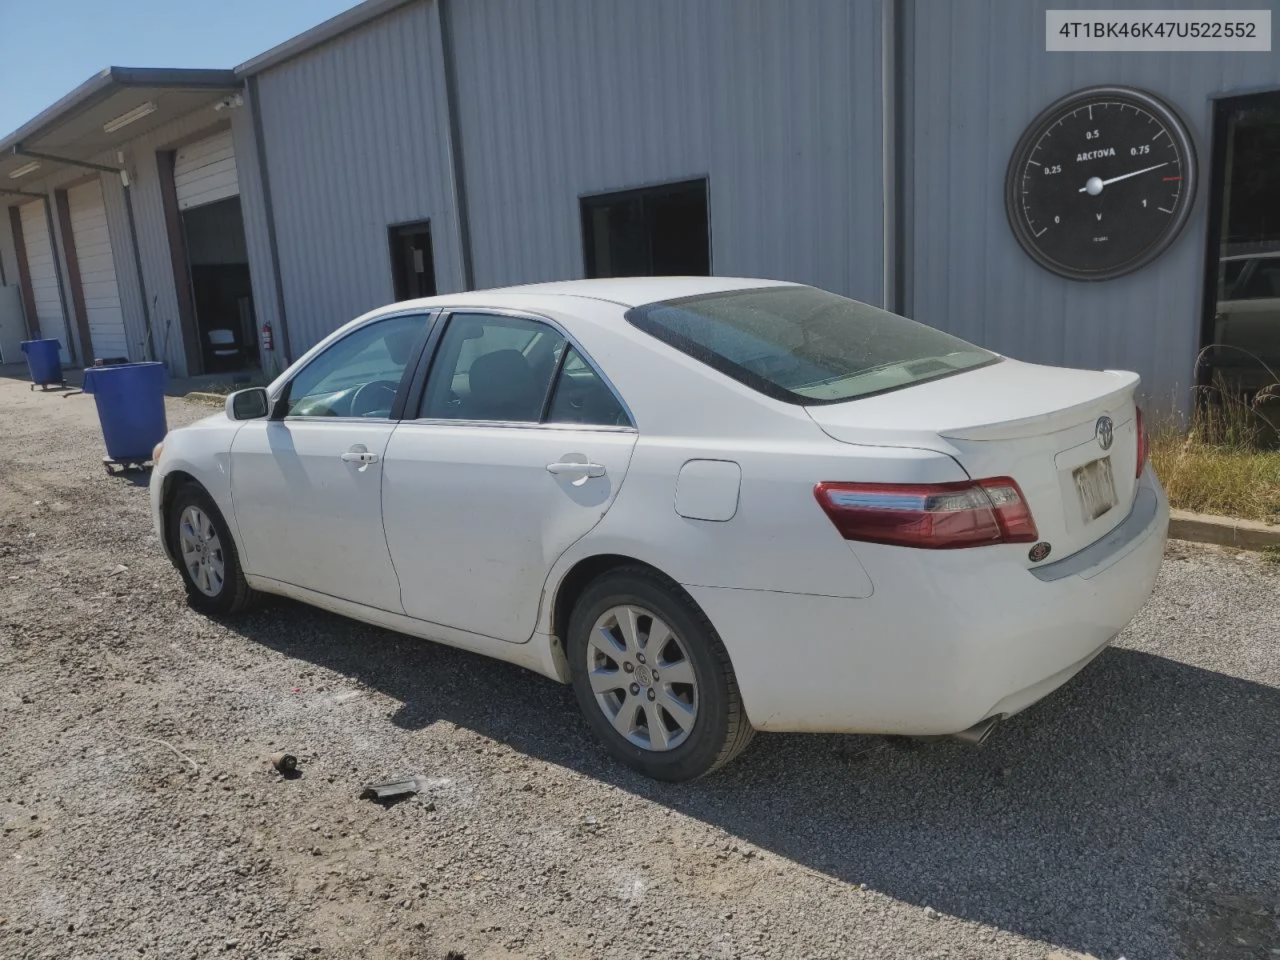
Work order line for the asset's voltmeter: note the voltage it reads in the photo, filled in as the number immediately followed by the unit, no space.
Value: 0.85V
